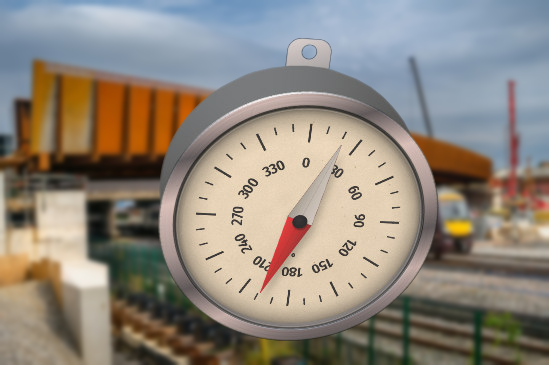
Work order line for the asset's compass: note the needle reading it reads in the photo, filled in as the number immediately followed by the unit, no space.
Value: 200°
